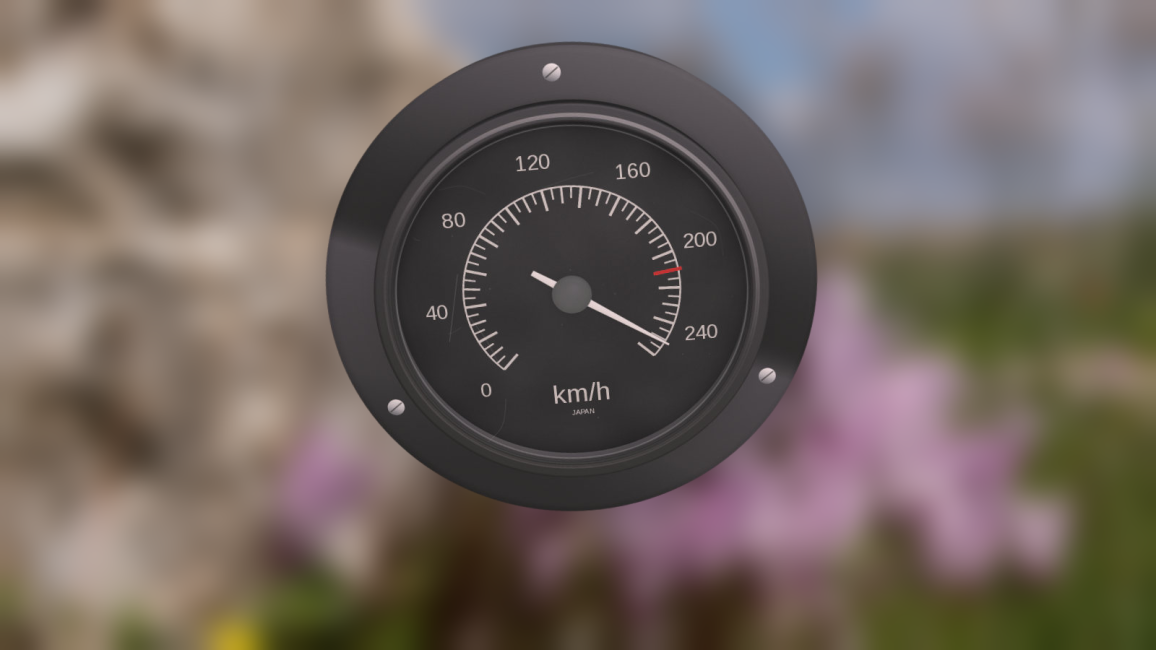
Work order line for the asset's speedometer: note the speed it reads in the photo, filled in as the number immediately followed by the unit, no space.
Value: 250km/h
